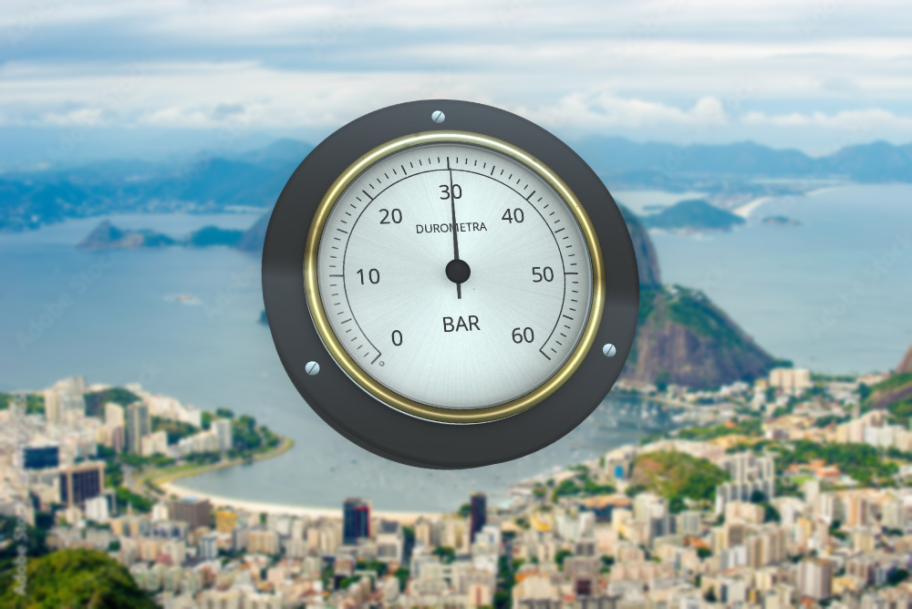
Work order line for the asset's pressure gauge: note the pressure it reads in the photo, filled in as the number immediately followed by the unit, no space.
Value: 30bar
